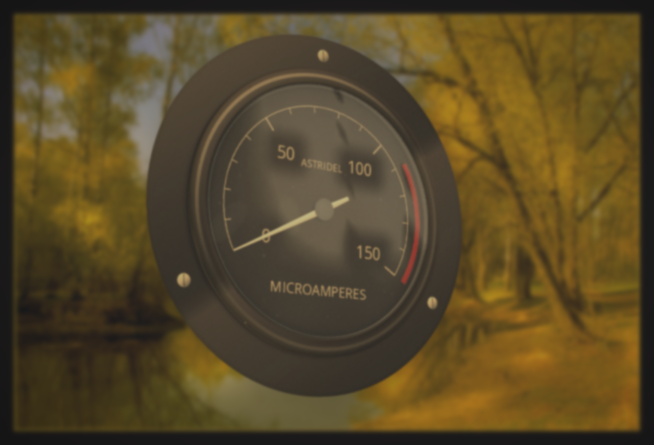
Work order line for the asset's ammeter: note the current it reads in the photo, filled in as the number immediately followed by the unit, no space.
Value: 0µA
